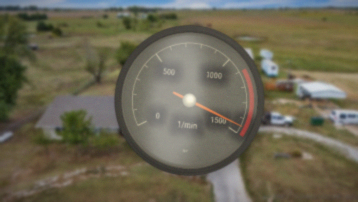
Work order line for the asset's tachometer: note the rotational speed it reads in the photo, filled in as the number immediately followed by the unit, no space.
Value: 1450rpm
